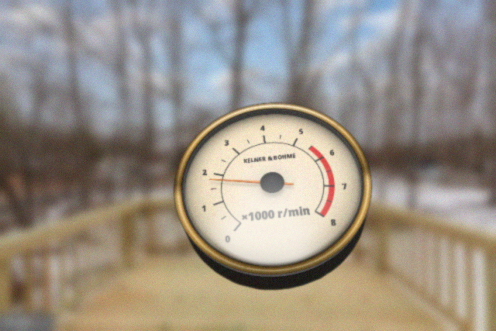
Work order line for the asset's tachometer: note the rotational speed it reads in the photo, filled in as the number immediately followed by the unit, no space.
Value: 1750rpm
